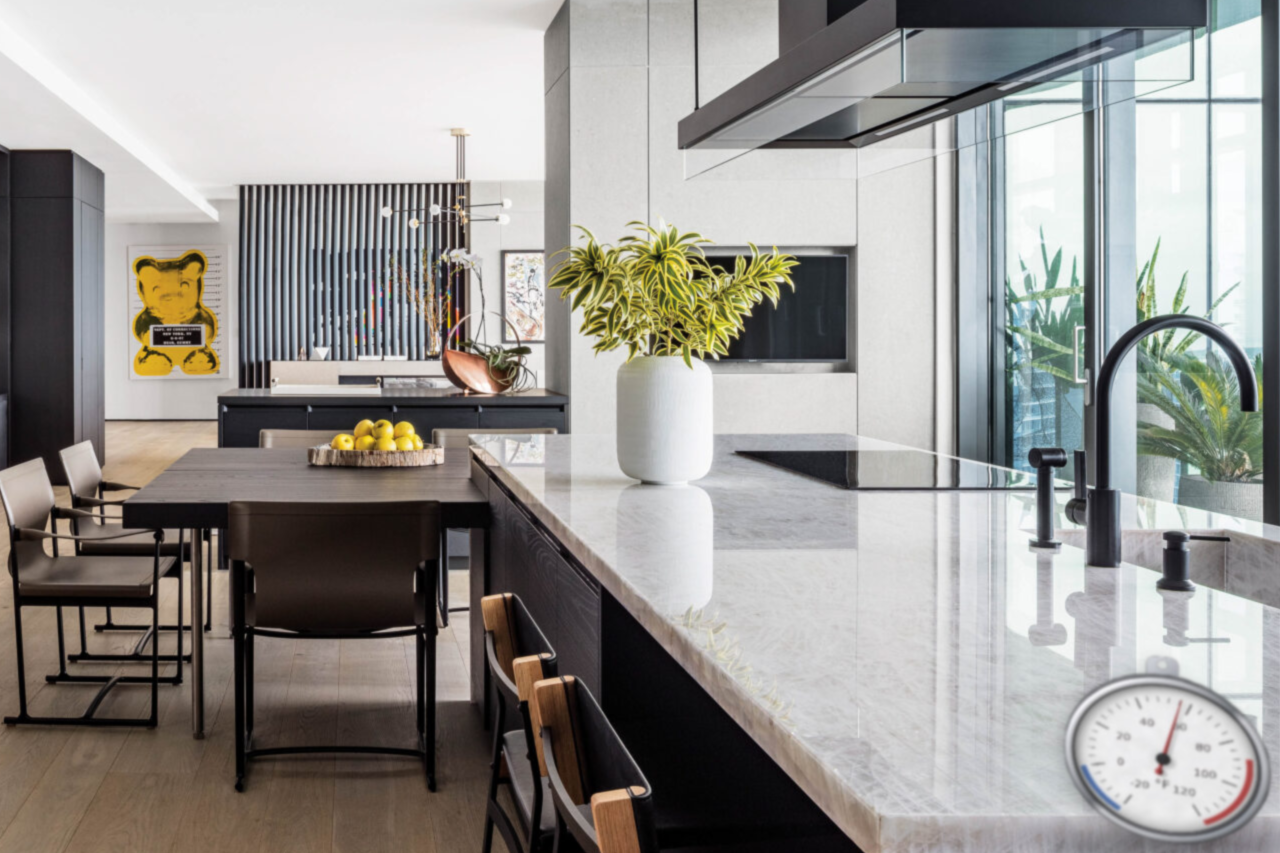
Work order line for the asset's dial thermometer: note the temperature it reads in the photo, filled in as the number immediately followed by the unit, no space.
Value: 56°F
